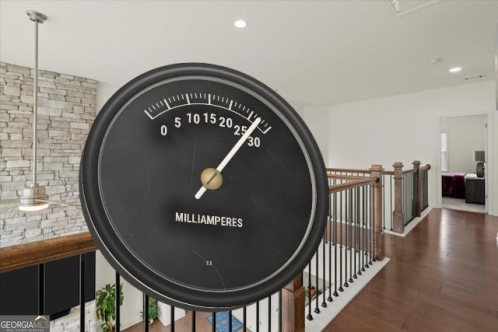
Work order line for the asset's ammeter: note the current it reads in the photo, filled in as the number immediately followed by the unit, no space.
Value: 27mA
